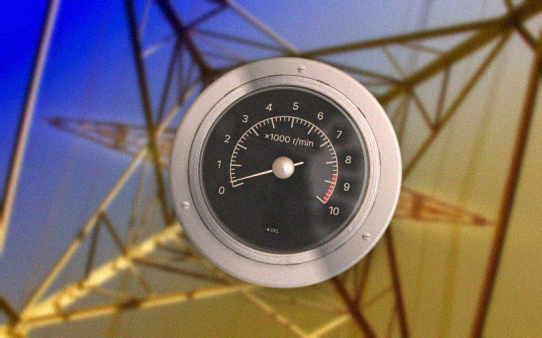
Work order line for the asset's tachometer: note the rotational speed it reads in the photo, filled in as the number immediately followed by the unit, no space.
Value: 200rpm
